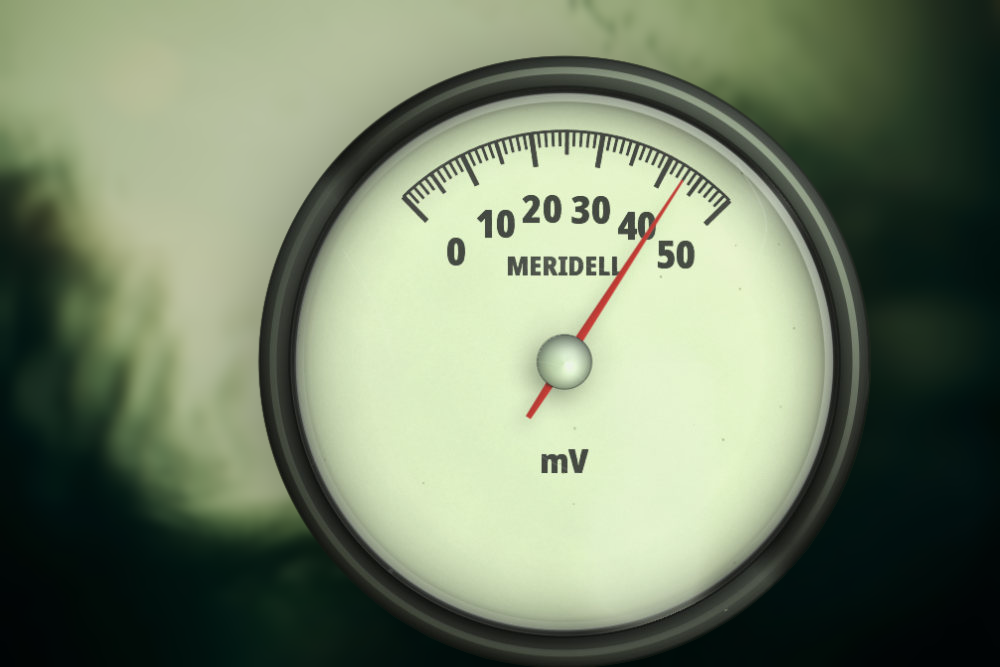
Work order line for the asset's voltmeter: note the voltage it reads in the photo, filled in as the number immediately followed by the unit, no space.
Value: 43mV
